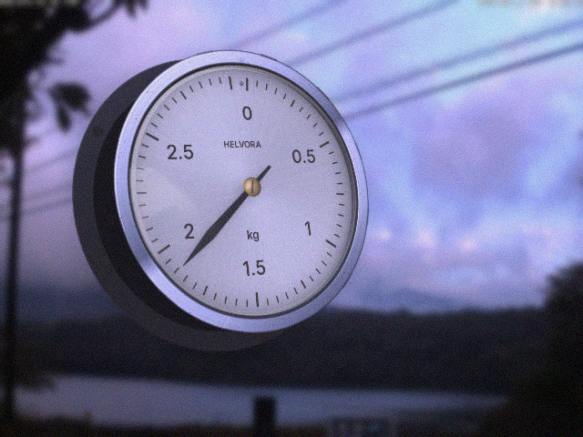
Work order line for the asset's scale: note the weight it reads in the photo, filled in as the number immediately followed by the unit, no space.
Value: 1.9kg
